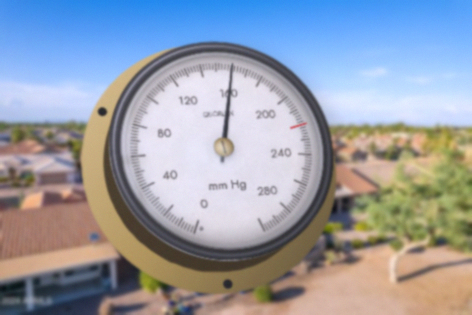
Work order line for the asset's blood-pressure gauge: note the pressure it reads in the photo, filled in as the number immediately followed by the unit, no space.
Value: 160mmHg
